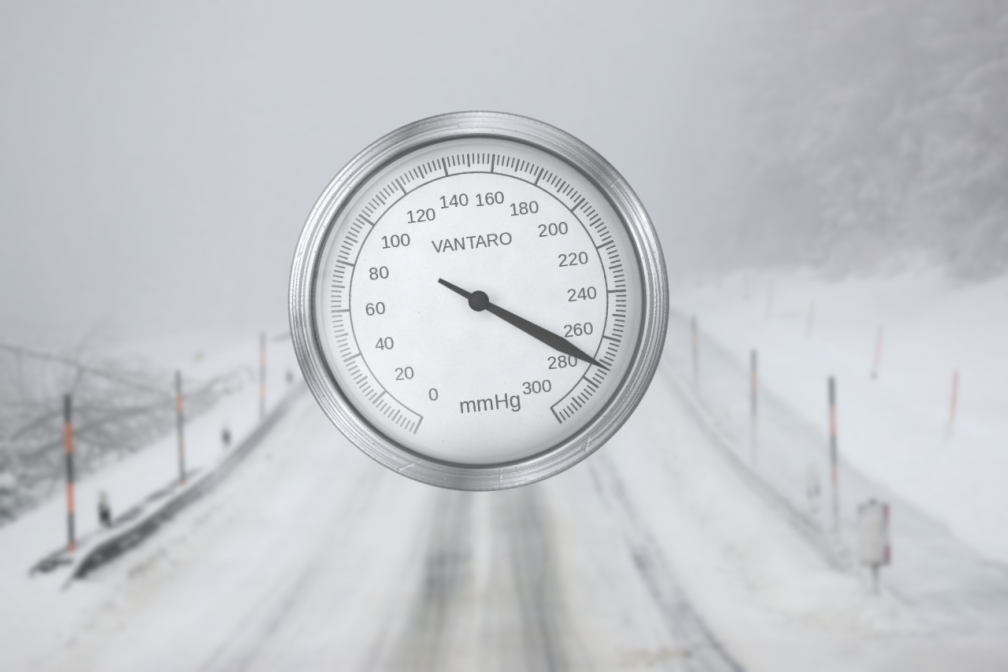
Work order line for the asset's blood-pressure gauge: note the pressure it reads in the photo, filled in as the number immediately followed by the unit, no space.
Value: 272mmHg
